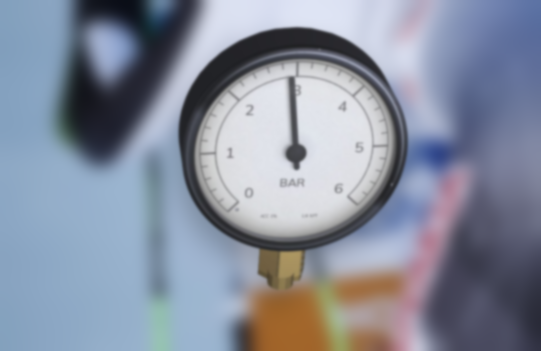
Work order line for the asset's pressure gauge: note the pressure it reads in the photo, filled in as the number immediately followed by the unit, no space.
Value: 2.9bar
